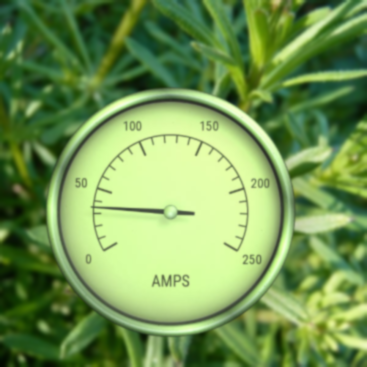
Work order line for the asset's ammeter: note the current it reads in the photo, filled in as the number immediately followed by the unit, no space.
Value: 35A
